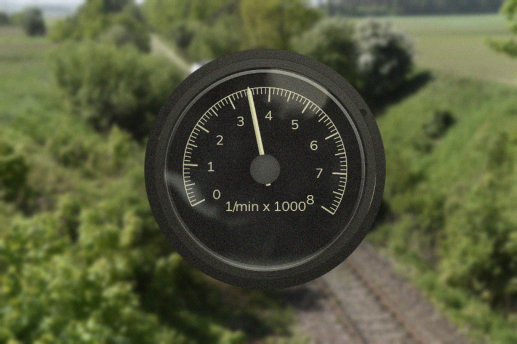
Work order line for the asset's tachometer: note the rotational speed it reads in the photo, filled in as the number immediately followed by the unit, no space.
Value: 3500rpm
